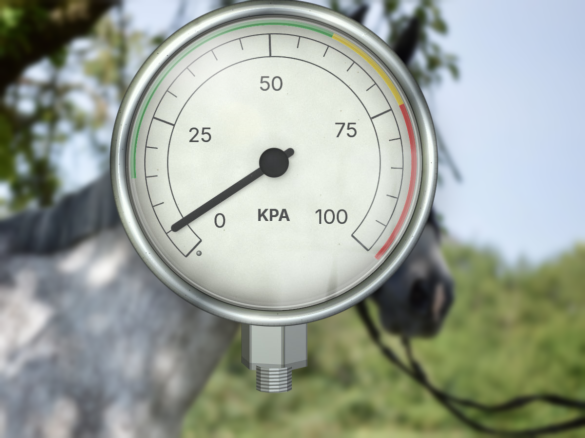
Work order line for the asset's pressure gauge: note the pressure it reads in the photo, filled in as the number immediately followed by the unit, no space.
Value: 5kPa
